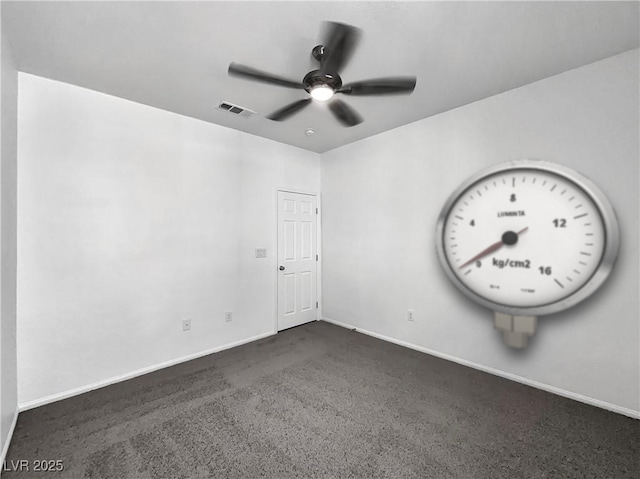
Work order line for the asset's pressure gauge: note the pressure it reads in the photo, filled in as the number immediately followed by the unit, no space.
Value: 0.5kg/cm²
